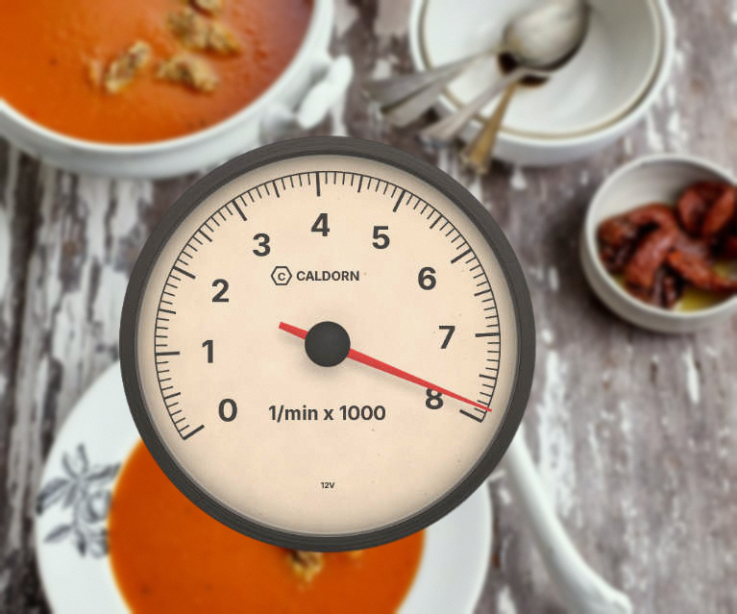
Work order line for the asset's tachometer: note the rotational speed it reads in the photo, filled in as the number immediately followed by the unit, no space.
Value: 7850rpm
